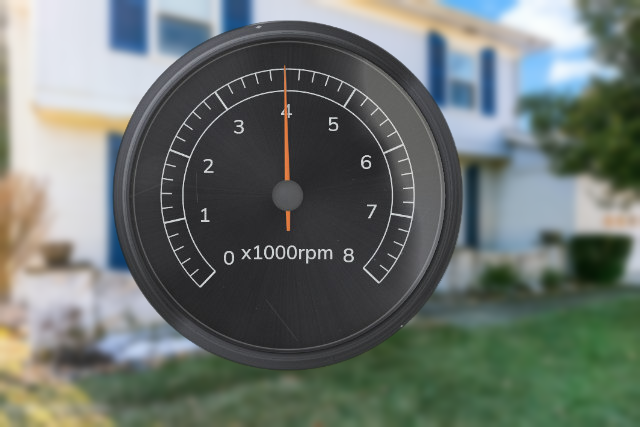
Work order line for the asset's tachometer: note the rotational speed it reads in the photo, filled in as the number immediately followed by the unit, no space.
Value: 4000rpm
